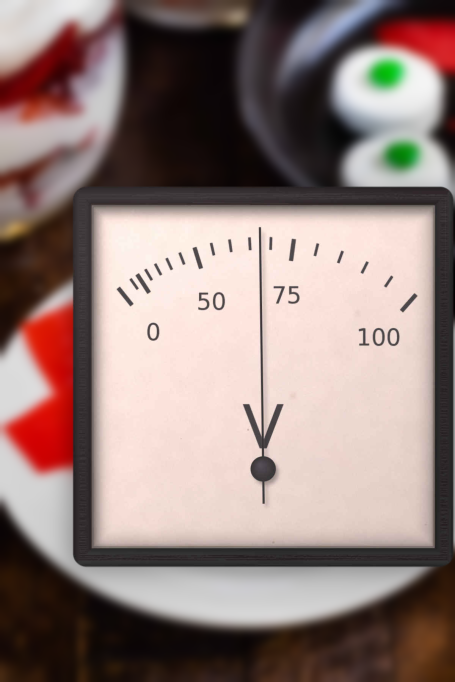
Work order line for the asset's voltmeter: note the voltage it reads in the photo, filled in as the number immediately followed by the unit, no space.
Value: 67.5V
